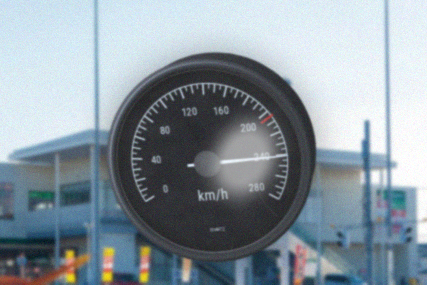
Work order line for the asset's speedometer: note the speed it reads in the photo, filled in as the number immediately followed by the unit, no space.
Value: 240km/h
